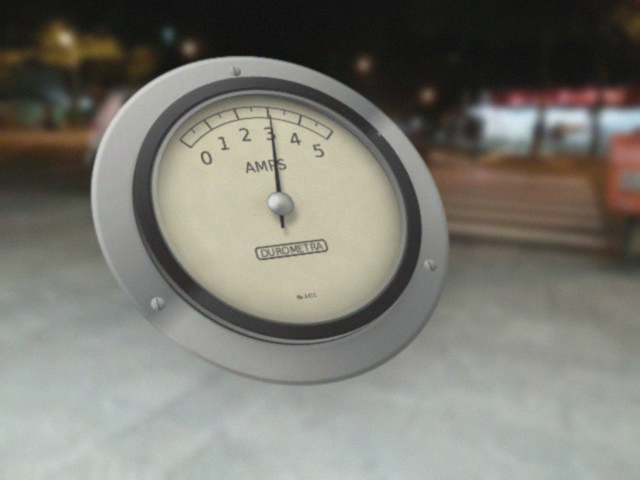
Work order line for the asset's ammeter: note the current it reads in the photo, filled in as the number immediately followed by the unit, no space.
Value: 3A
